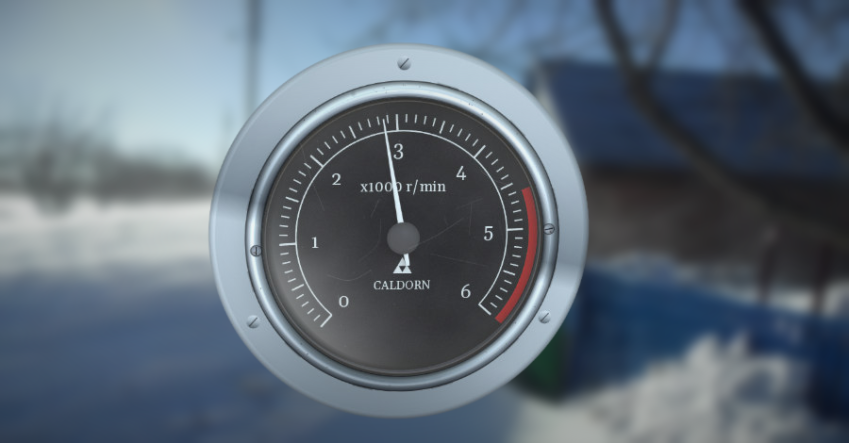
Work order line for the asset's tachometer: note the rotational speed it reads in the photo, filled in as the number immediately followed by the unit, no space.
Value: 2850rpm
